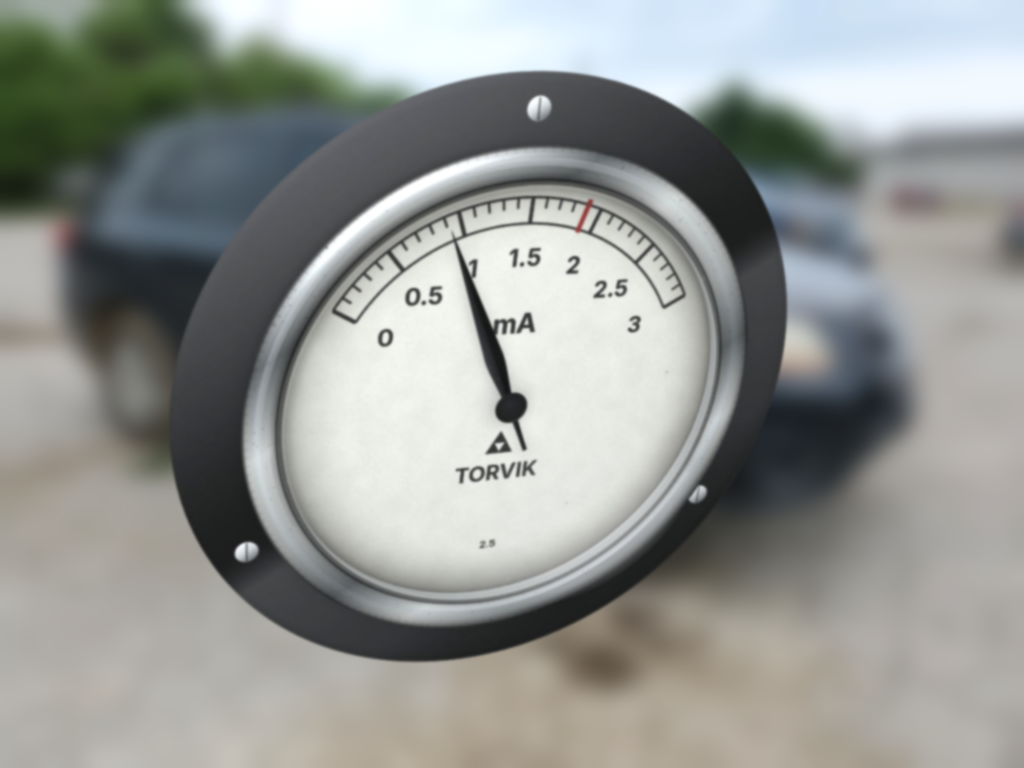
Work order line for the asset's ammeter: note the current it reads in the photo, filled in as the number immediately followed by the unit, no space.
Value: 0.9mA
